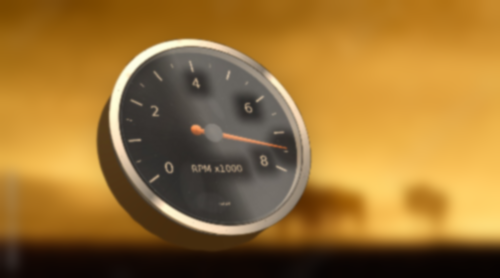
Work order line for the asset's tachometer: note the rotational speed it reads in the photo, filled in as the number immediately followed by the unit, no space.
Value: 7500rpm
